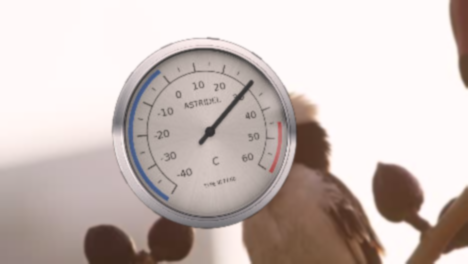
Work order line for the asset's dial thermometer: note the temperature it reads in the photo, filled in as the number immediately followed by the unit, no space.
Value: 30°C
